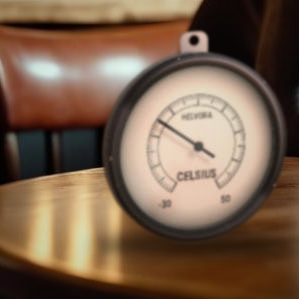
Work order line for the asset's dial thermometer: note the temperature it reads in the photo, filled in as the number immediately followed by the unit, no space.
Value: -5°C
